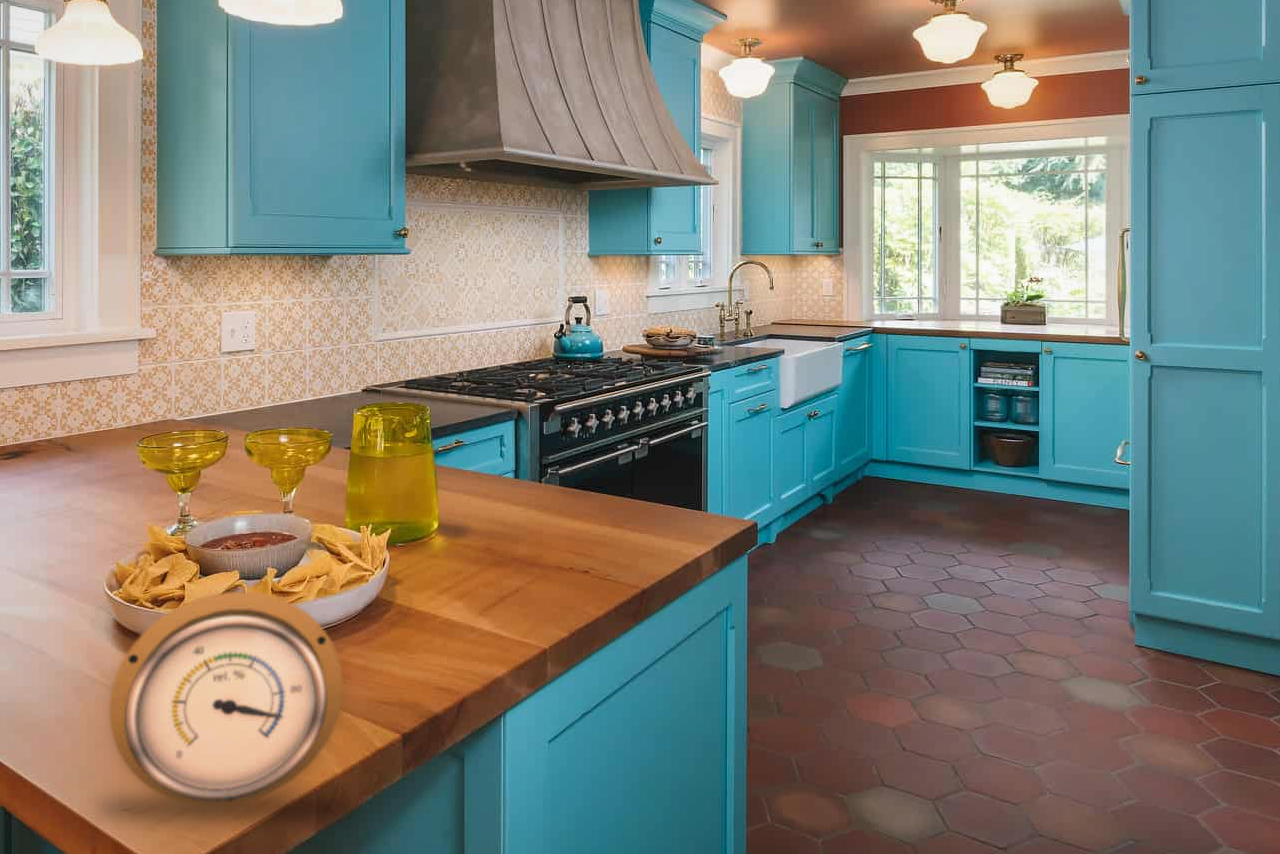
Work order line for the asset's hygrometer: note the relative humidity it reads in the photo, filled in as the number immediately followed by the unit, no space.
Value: 90%
